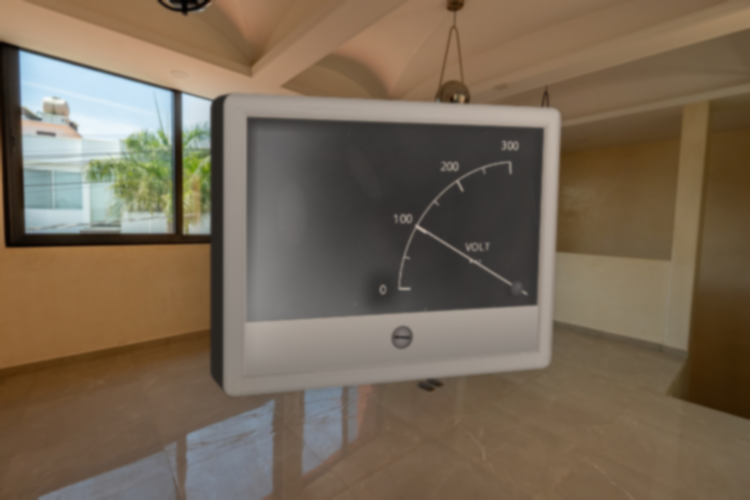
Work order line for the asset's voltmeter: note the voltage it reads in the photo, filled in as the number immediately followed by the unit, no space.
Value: 100V
